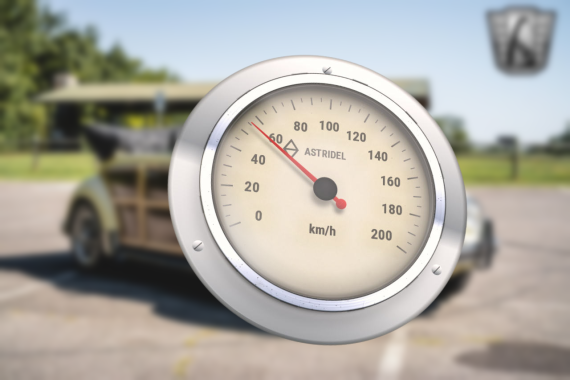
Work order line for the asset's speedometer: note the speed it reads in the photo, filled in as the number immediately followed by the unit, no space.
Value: 55km/h
